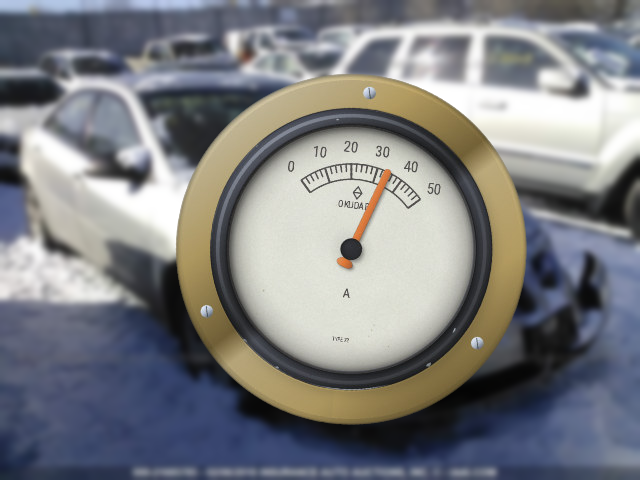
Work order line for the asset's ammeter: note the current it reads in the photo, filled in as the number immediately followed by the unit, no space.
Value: 34A
